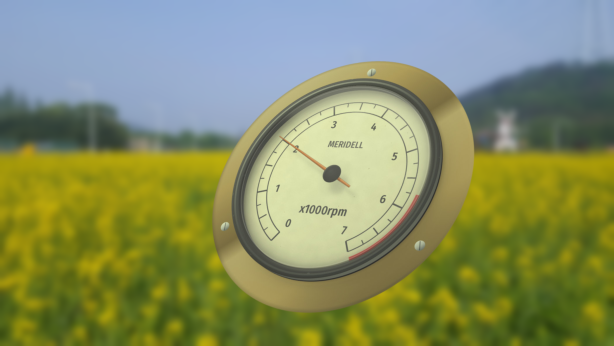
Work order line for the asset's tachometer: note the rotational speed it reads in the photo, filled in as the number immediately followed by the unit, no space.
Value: 2000rpm
